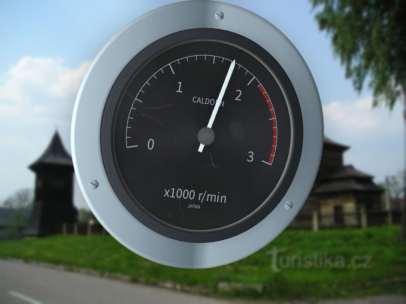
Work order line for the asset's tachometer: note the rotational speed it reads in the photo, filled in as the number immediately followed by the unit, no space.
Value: 1700rpm
